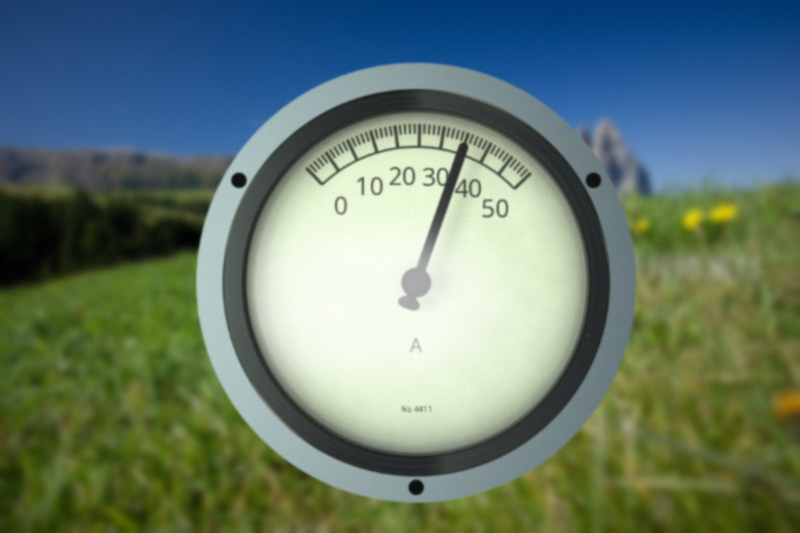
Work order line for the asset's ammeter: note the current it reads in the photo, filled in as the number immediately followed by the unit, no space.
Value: 35A
